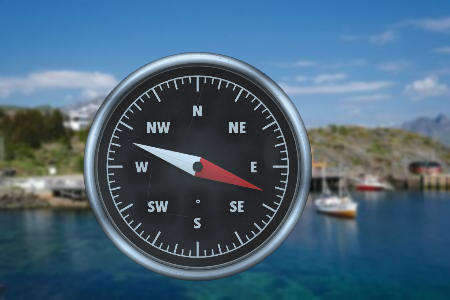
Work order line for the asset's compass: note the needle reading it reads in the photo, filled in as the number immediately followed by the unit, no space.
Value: 110°
